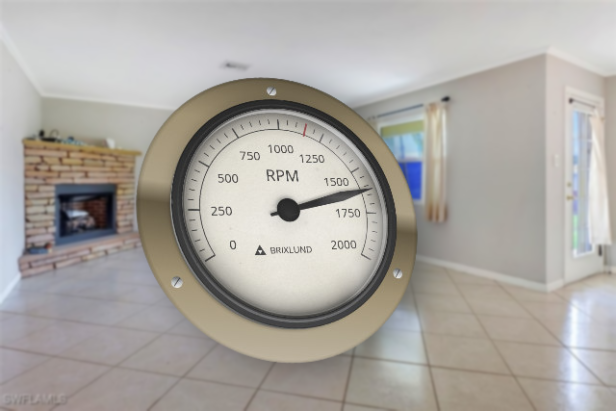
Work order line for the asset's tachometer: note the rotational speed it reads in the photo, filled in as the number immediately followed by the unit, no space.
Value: 1625rpm
